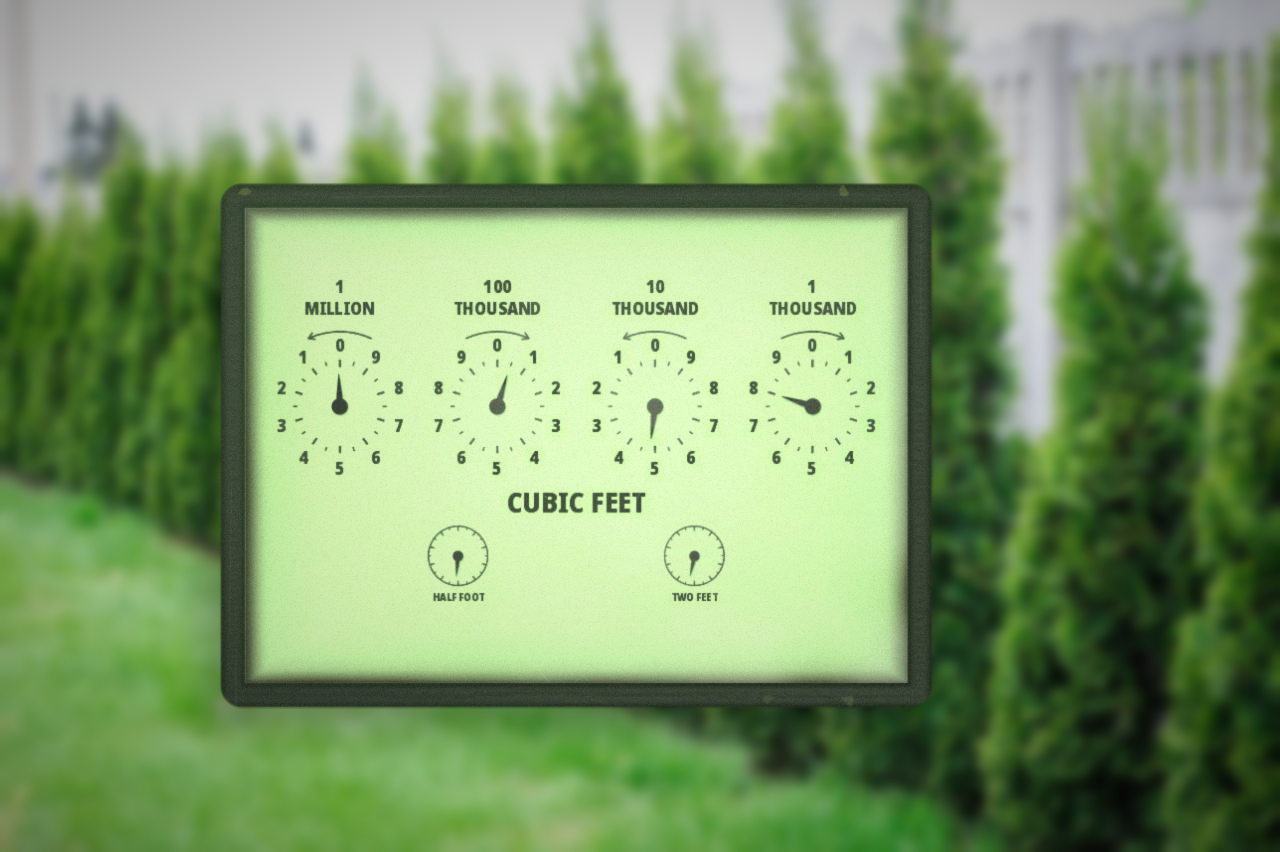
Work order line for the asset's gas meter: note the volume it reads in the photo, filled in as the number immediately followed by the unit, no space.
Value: 4800ft³
